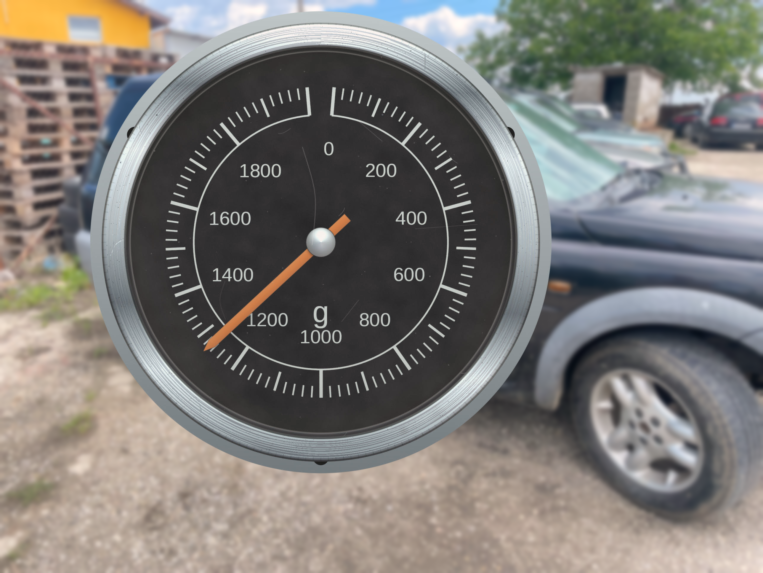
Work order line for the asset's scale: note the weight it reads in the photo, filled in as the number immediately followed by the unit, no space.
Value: 1270g
